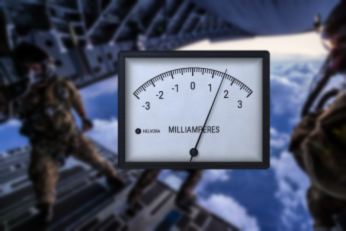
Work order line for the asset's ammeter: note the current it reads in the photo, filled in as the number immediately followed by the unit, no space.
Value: 1.5mA
